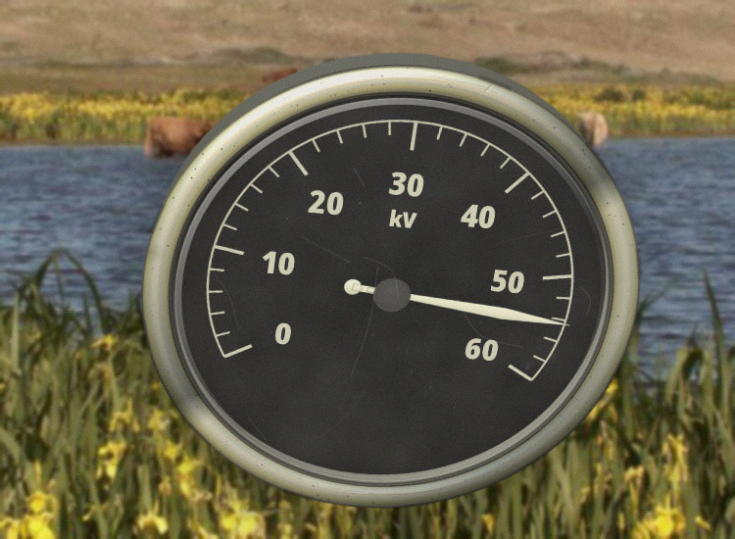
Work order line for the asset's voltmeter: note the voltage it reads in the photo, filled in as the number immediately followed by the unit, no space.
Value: 54kV
